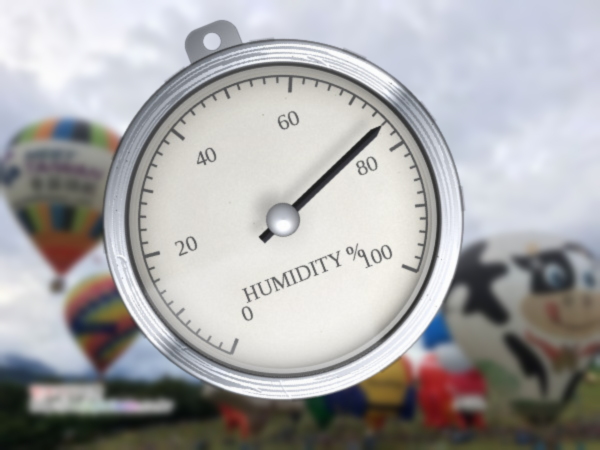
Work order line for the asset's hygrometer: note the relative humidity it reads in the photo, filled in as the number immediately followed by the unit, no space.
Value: 76%
